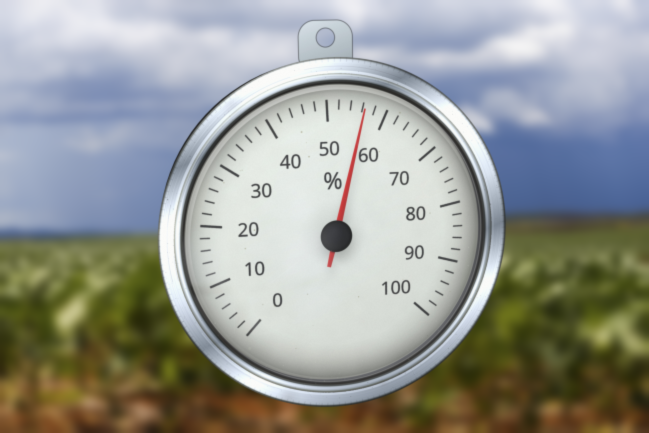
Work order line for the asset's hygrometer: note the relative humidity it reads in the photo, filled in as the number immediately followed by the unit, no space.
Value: 56%
